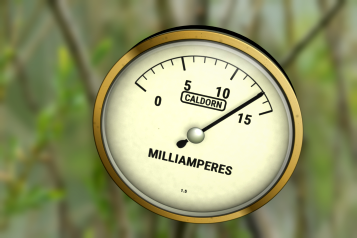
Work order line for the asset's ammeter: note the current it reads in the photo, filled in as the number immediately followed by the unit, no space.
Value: 13mA
